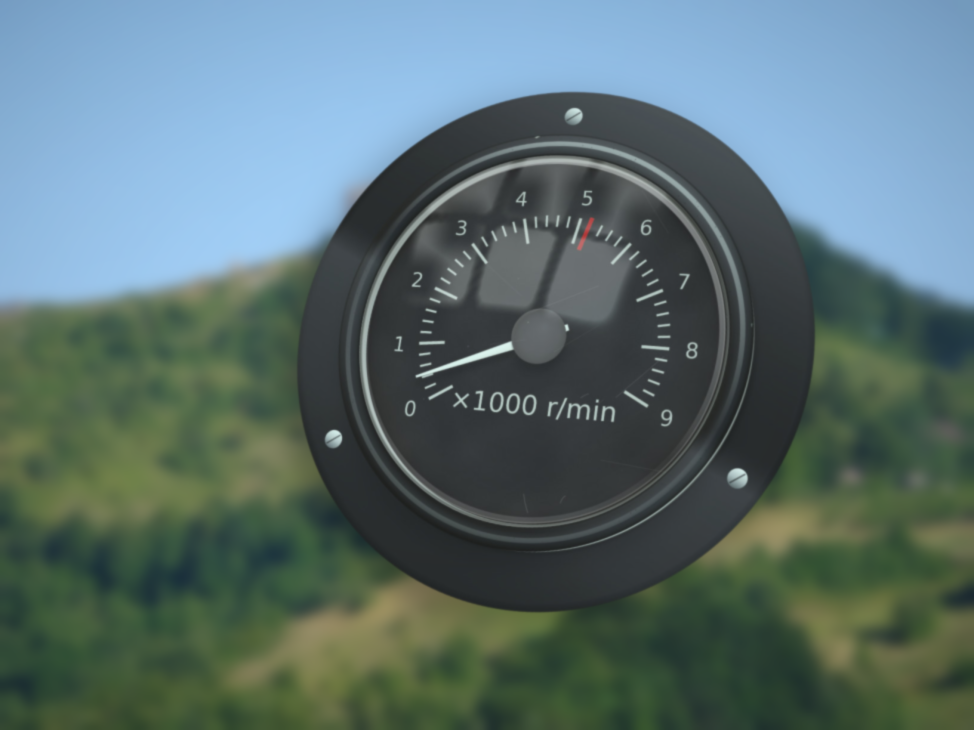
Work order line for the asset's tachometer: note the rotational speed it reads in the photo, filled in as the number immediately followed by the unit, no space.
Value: 400rpm
